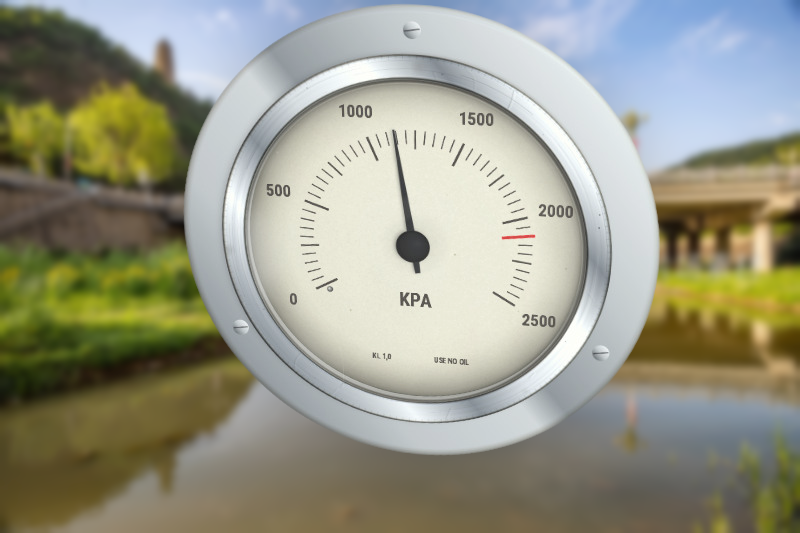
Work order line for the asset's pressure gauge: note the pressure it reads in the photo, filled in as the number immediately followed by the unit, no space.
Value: 1150kPa
